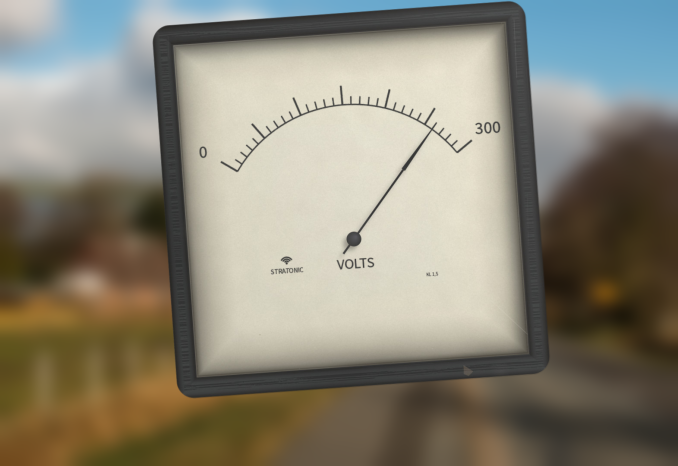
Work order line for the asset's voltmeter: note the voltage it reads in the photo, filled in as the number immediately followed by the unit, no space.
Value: 260V
